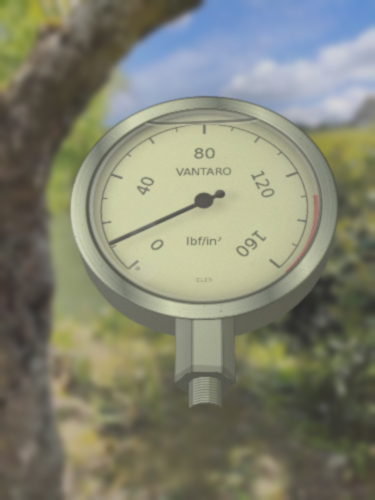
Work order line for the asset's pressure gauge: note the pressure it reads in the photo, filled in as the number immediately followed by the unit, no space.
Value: 10psi
